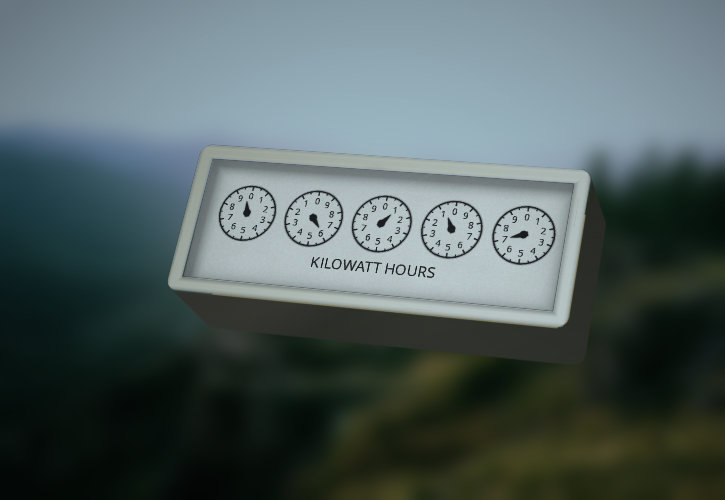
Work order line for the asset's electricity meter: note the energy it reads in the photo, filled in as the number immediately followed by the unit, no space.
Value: 96107kWh
